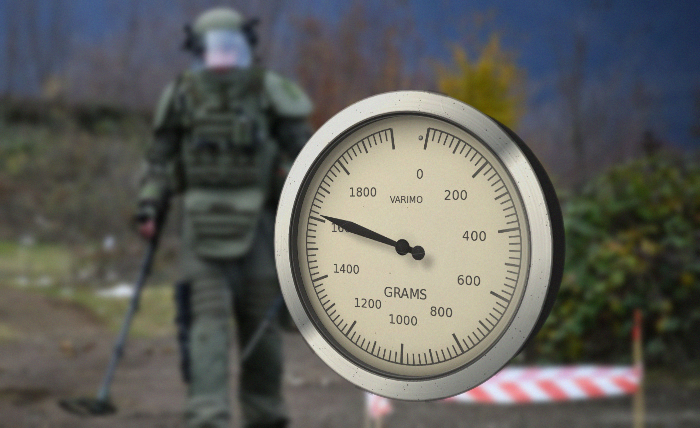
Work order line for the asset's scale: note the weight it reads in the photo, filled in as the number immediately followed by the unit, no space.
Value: 1620g
